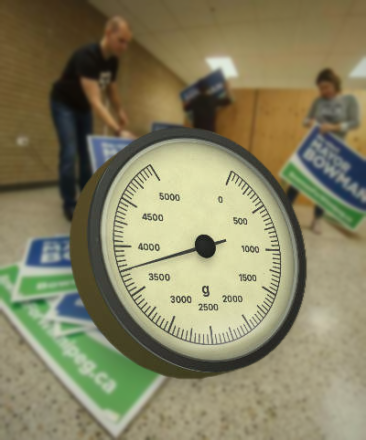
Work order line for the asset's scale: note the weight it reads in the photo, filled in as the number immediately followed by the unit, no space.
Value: 3750g
